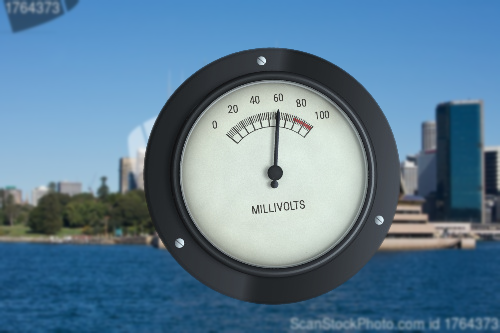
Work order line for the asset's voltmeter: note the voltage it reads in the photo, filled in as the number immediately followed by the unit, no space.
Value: 60mV
